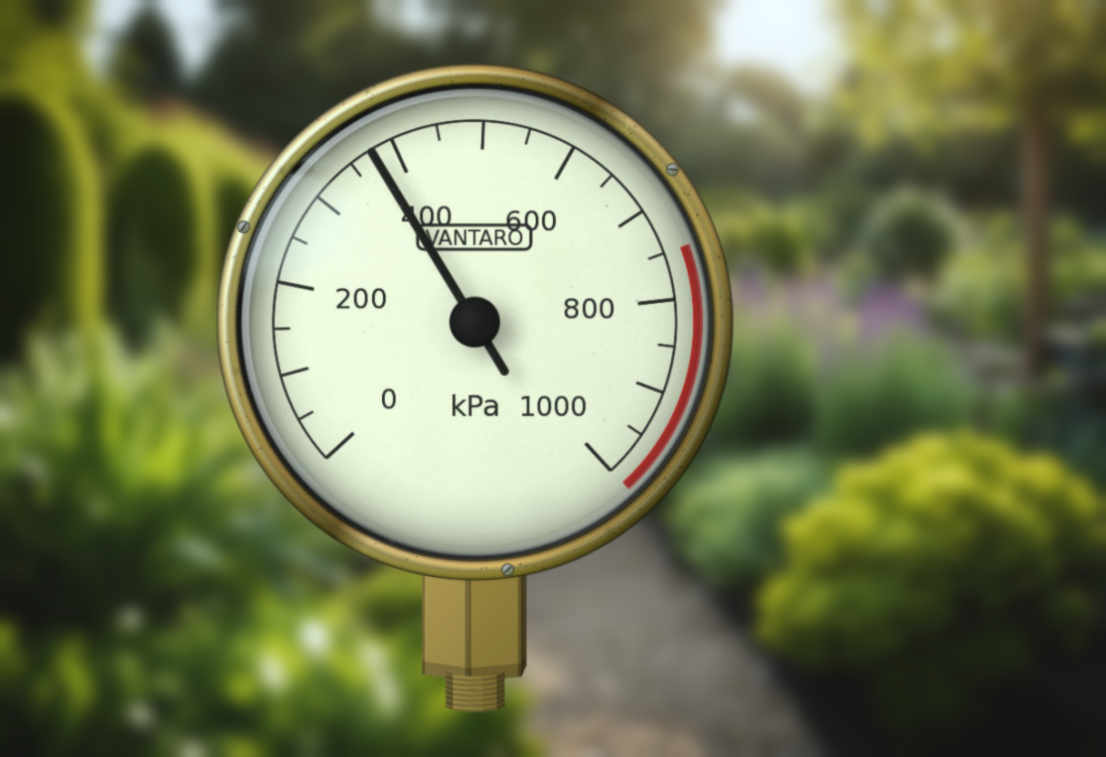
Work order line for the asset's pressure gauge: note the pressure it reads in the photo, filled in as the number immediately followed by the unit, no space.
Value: 375kPa
